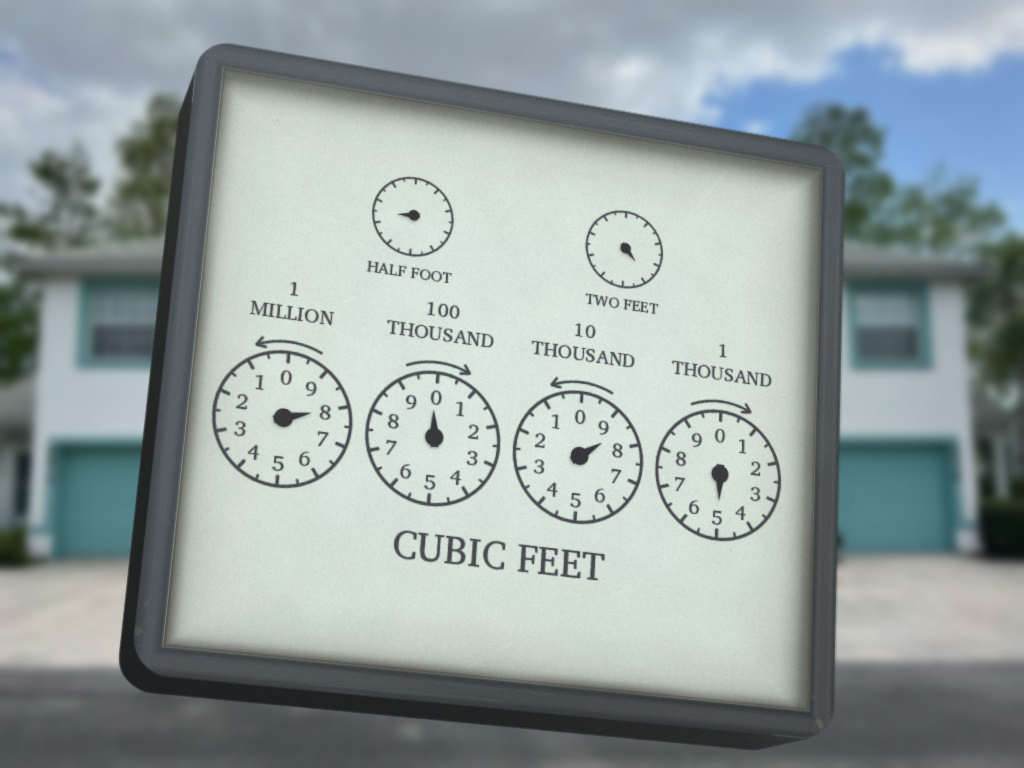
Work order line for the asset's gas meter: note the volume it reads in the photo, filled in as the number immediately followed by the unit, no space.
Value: 798500ft³
